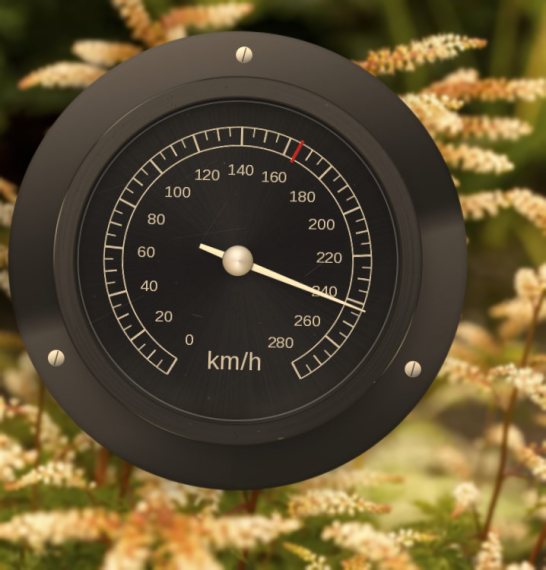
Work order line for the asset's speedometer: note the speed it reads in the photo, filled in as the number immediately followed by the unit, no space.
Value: 242.5km/h
